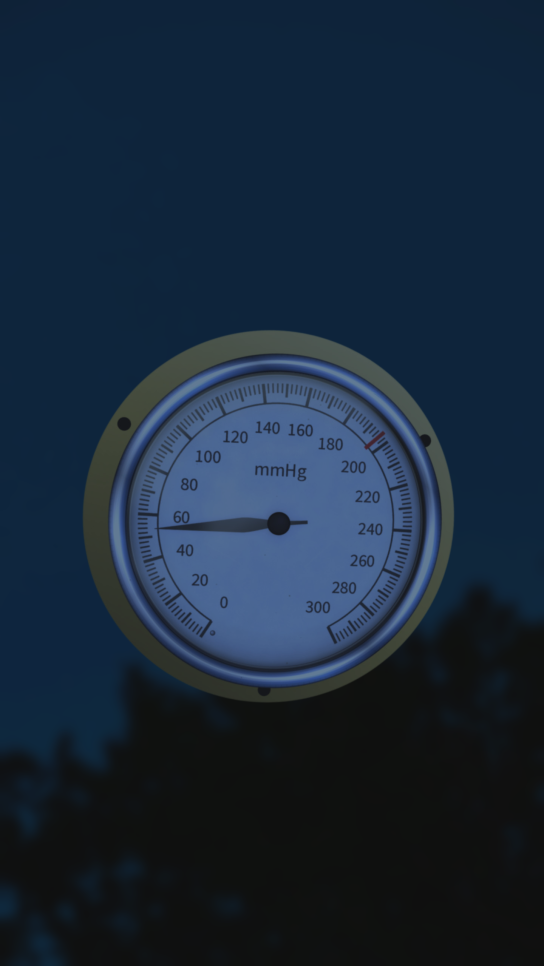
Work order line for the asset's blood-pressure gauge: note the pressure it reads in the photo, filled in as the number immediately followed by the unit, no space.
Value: 54mmHg
